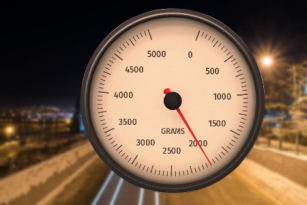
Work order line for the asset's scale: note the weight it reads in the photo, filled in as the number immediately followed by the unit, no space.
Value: 2000g
